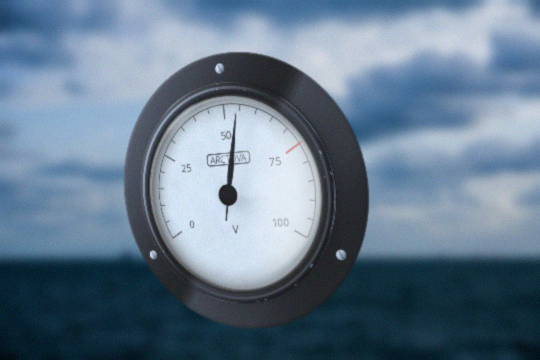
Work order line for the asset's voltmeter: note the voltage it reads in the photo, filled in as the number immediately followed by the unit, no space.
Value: 55V
